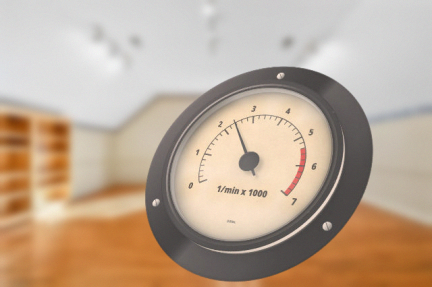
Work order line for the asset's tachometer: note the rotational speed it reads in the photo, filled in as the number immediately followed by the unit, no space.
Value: 2400rpm
